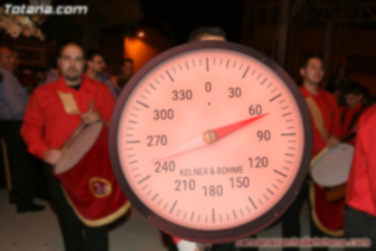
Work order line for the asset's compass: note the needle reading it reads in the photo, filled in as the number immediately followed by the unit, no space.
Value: 70°
